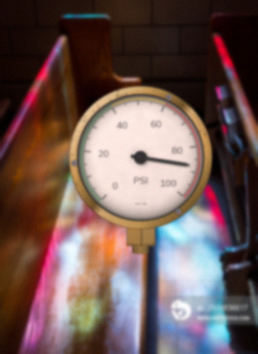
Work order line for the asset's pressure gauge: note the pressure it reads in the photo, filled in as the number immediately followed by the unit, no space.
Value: 87.5psi
